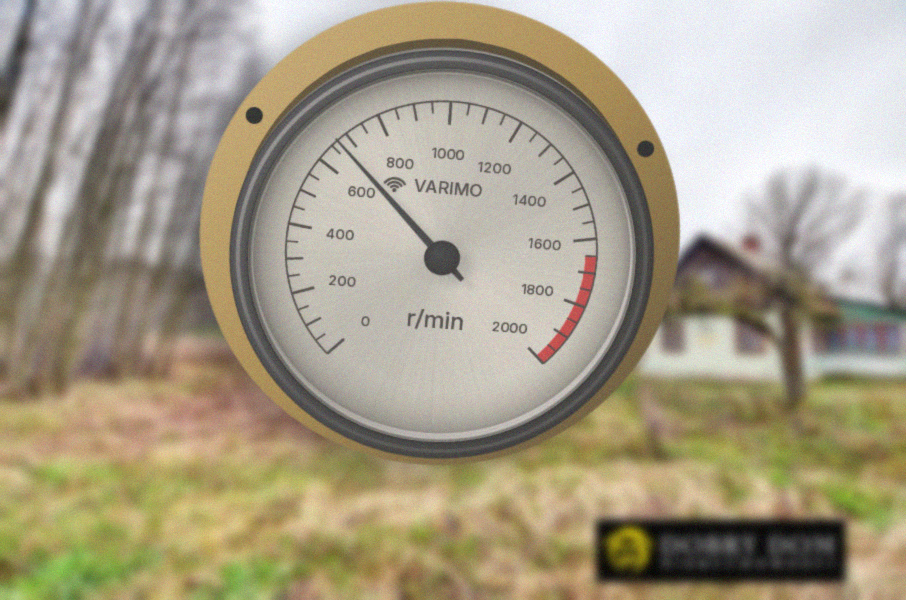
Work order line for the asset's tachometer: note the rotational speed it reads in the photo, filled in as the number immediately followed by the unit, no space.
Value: 675rpm
